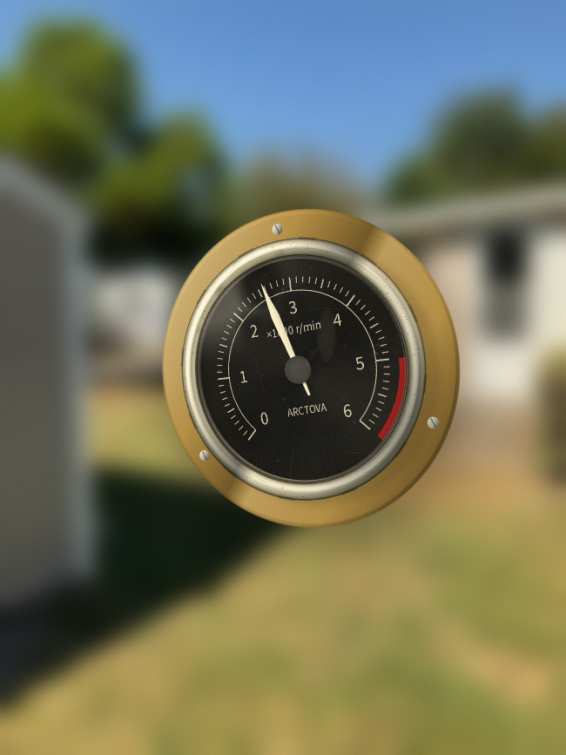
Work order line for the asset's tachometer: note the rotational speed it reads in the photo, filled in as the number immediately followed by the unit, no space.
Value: 2600rpm
